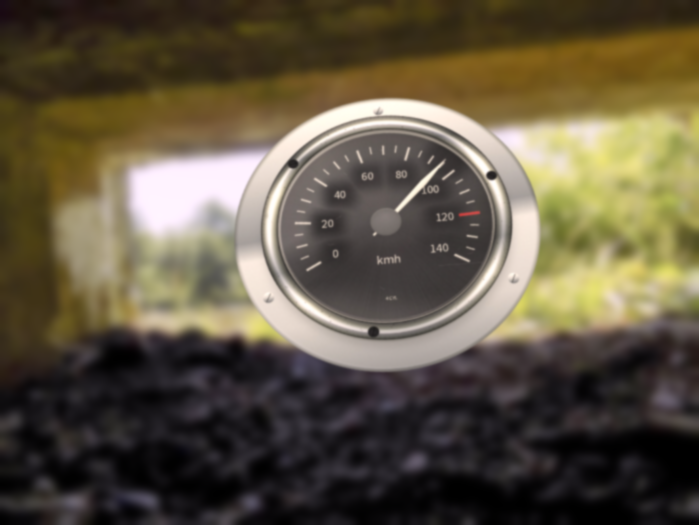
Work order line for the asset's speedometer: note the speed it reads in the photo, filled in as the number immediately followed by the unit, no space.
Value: 95km/h
